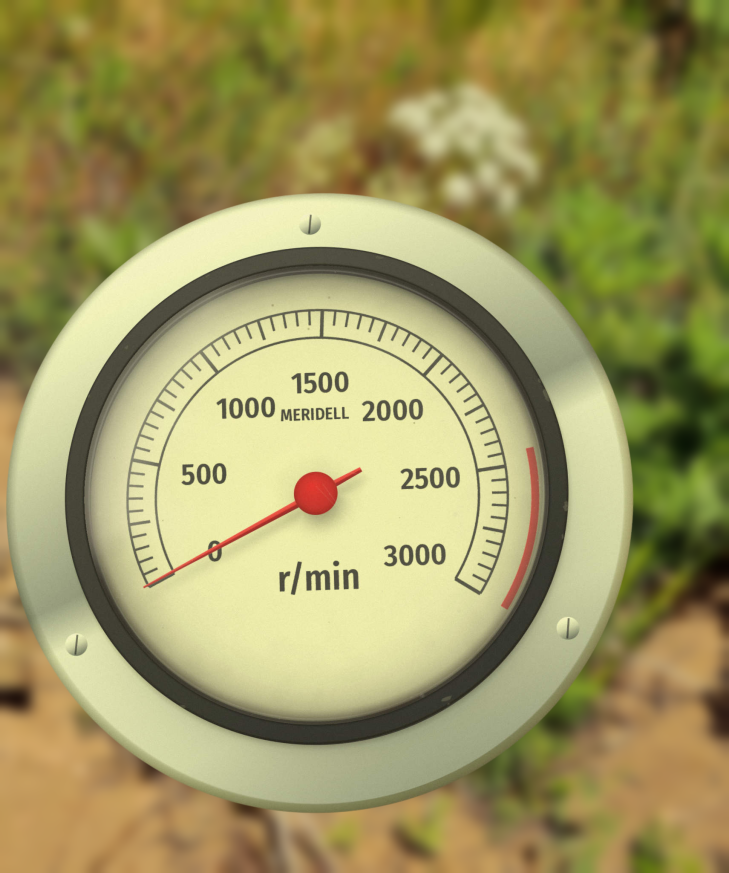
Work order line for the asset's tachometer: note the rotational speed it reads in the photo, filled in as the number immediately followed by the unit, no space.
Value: 0rpm
